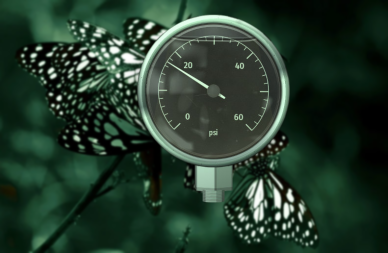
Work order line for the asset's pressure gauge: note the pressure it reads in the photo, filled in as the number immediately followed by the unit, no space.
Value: 17psi
